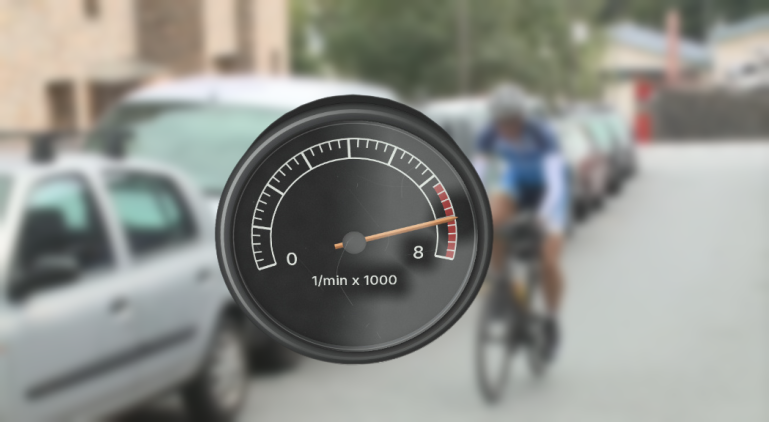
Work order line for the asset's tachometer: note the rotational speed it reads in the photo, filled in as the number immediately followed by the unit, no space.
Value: 7000rpm
